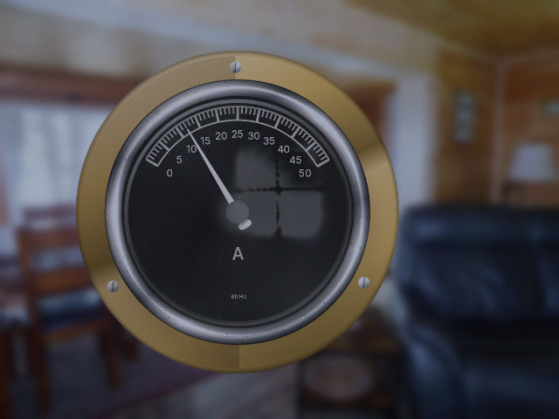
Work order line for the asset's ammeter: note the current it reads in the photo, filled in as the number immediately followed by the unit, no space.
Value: 12A
